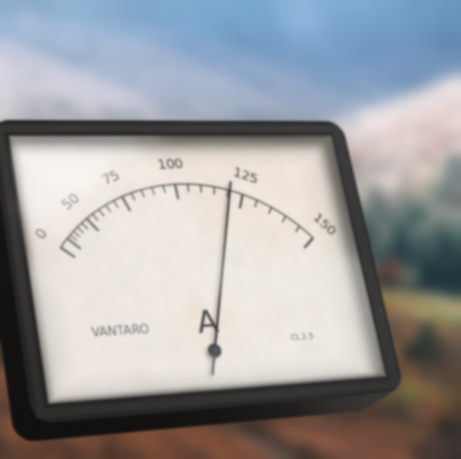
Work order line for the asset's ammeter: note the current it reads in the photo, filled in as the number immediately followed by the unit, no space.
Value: 120A
